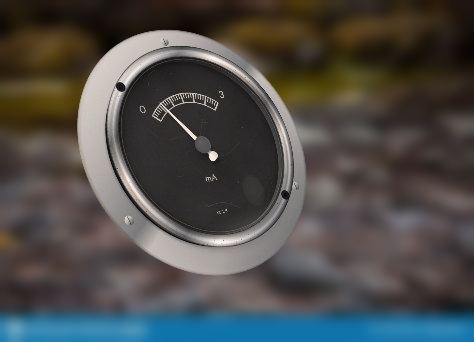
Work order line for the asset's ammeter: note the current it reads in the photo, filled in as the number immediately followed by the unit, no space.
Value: 0.5mA
